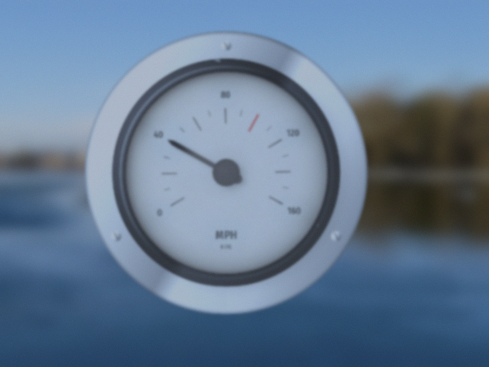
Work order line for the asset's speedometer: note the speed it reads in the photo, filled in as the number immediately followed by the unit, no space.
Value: 40mph
